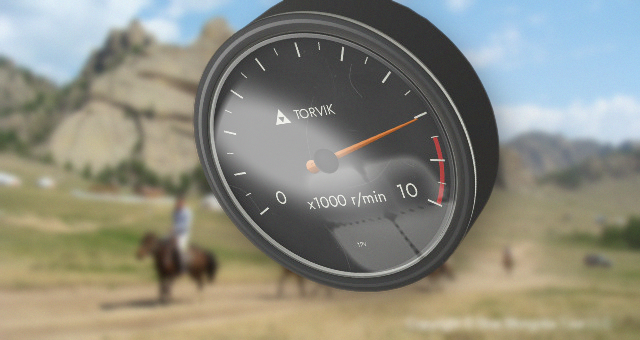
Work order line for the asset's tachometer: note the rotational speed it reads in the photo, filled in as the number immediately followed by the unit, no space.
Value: 8000rpm
